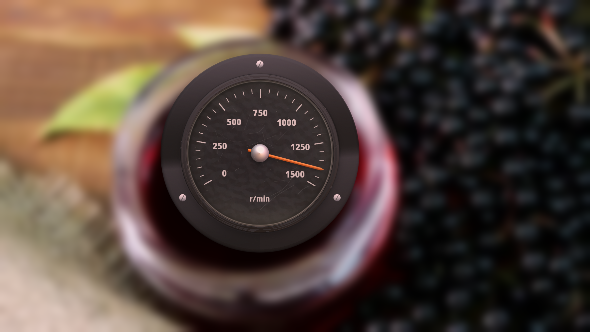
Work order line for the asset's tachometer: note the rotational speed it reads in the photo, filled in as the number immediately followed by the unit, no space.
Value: 1400rpm
